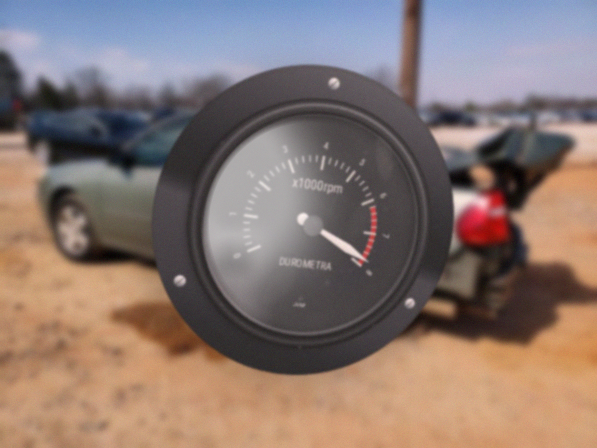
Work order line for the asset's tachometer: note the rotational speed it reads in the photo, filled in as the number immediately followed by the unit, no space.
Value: 7800rpm
